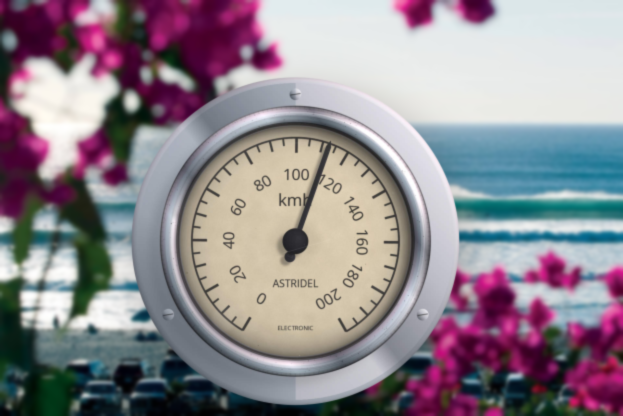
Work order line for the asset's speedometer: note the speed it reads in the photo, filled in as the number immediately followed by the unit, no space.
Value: 112.5km/h
